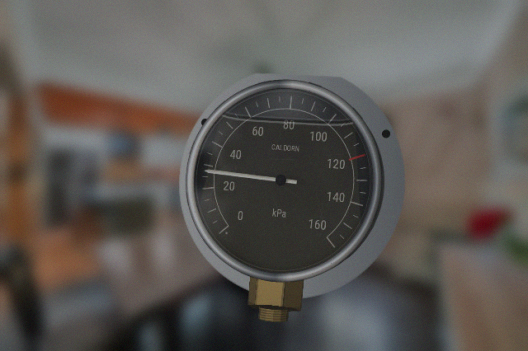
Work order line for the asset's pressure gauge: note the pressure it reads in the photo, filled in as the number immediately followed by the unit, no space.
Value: 27.5kPa
